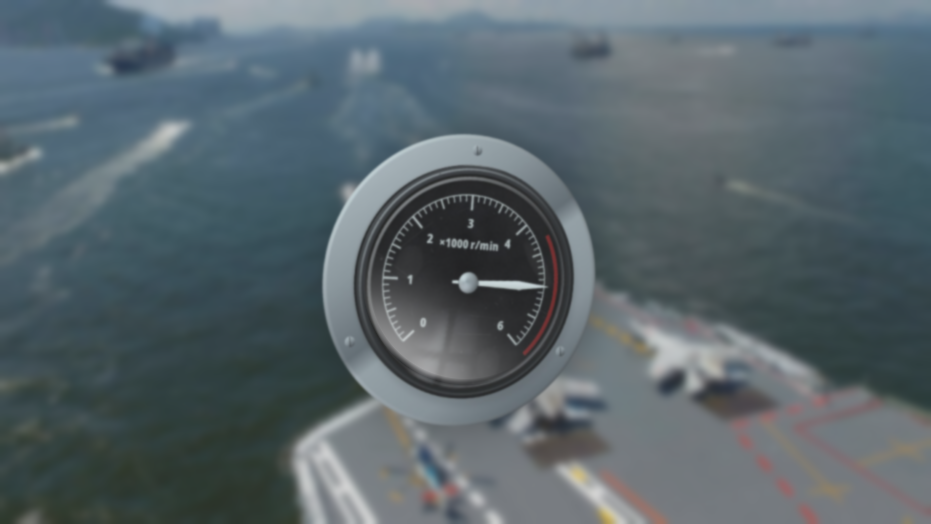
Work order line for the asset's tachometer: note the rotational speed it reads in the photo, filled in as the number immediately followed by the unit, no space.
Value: 5000rpm
